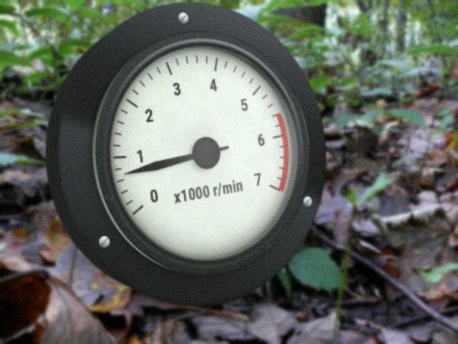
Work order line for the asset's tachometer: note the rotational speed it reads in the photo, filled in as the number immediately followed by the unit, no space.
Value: 700rpm
